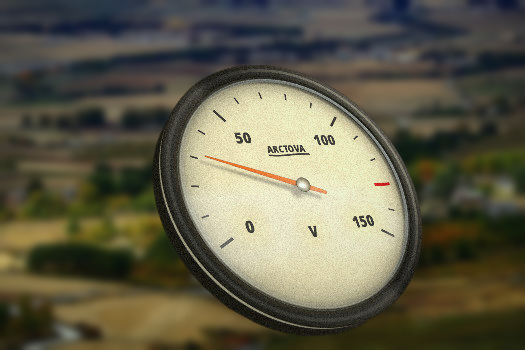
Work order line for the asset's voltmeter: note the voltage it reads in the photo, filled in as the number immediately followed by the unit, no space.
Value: 30V
